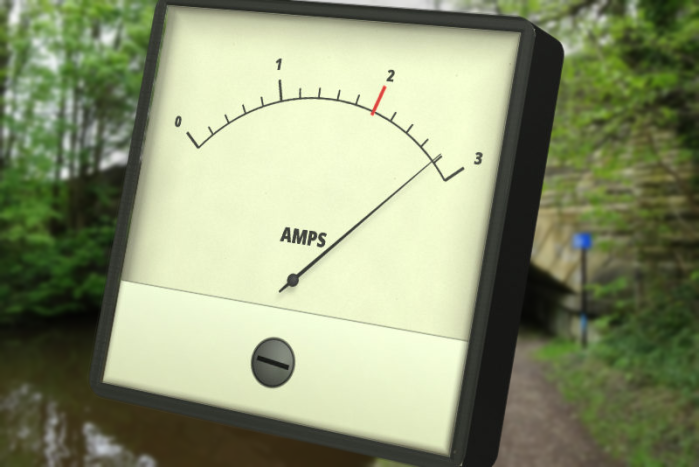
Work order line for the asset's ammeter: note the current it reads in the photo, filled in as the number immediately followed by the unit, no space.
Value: 2.8A
